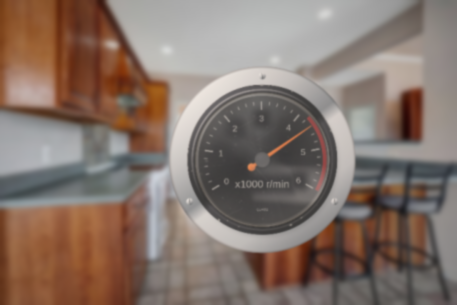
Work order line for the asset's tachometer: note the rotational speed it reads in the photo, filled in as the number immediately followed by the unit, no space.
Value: 4400rpm
